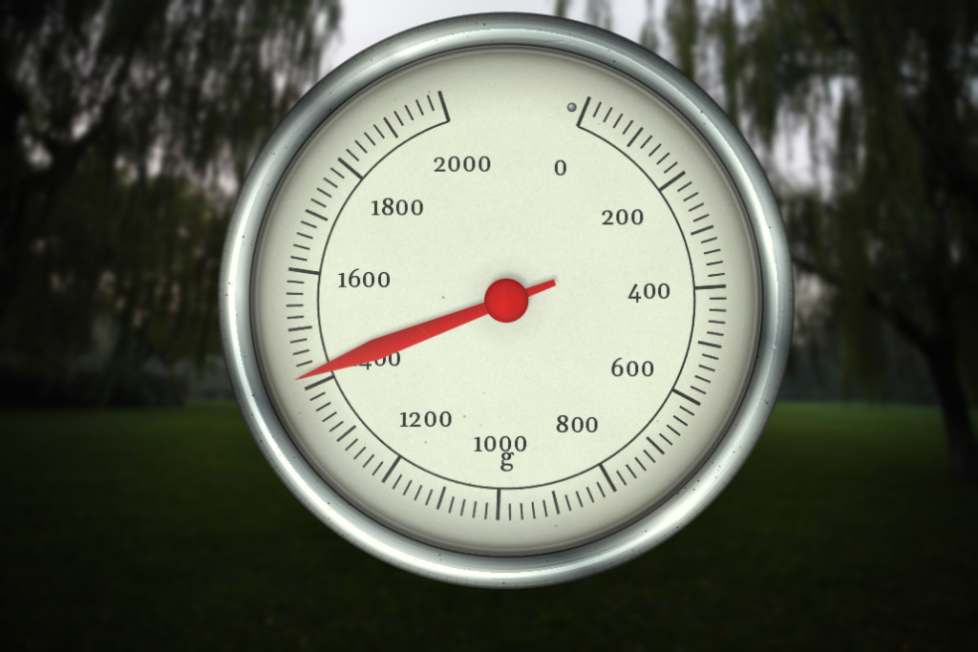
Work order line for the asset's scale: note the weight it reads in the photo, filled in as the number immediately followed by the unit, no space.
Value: 1420g
